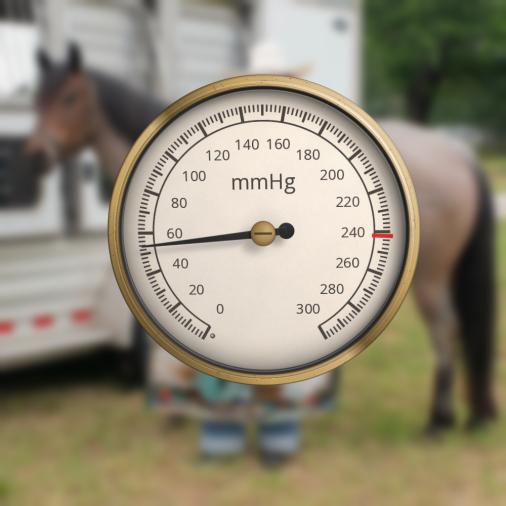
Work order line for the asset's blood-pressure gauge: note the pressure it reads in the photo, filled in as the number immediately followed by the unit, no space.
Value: 54mmHg
